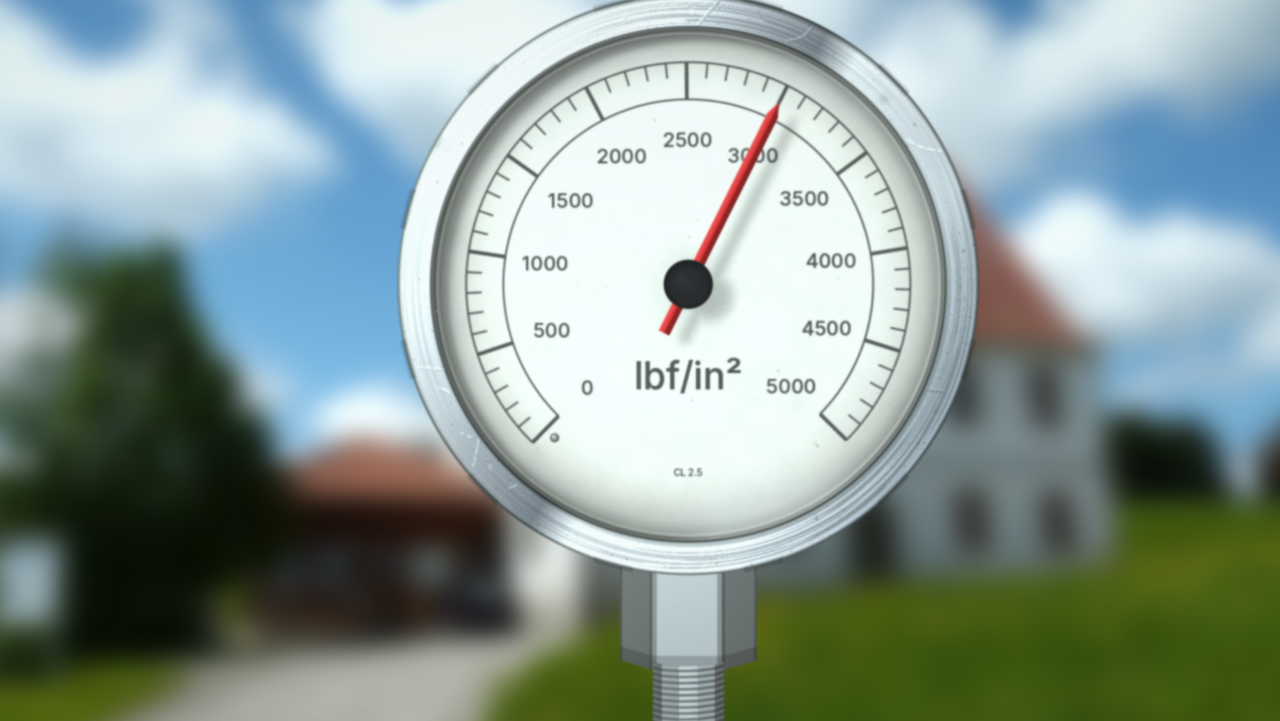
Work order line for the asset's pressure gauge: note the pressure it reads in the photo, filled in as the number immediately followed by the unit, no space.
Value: 3000psi
